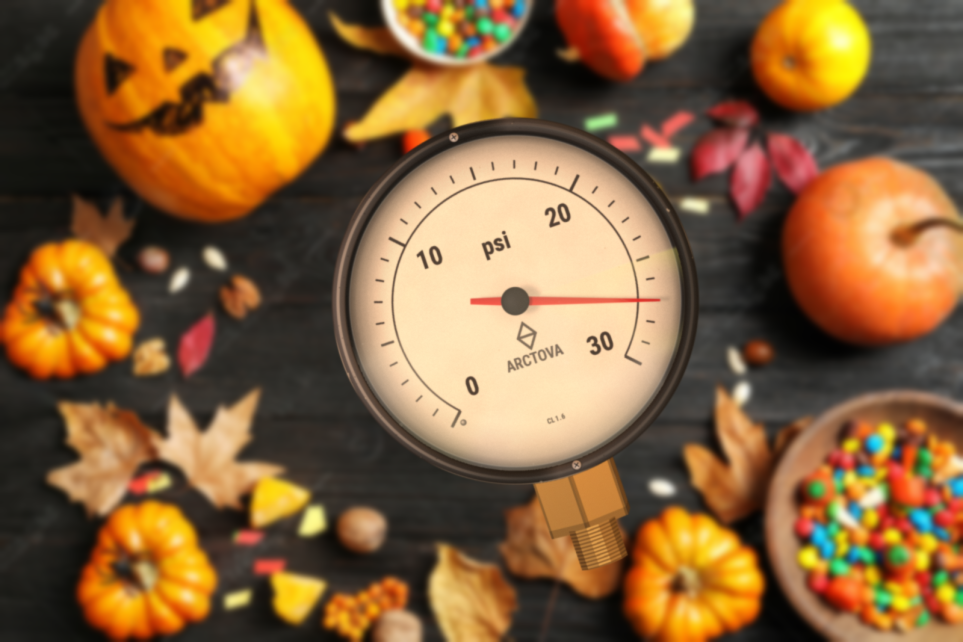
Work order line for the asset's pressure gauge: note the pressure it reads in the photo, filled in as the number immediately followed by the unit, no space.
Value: 27psi
